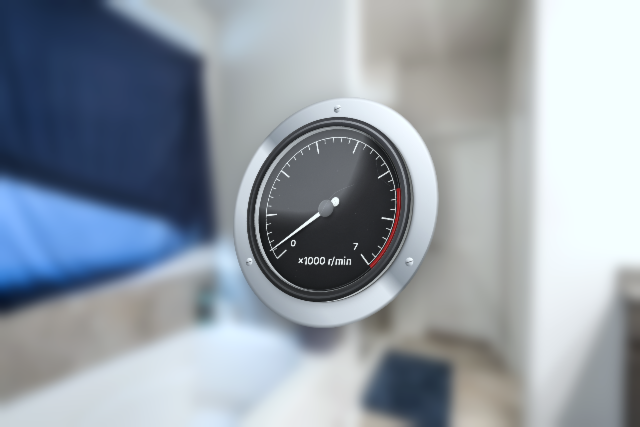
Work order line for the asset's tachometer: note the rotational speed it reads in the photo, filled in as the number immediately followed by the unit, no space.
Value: 200rpm
